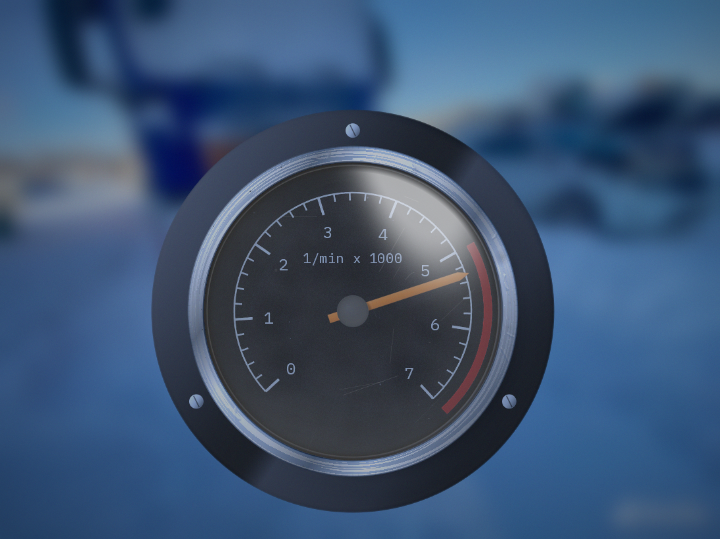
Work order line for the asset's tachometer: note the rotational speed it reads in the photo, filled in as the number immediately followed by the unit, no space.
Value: 5300rpm
